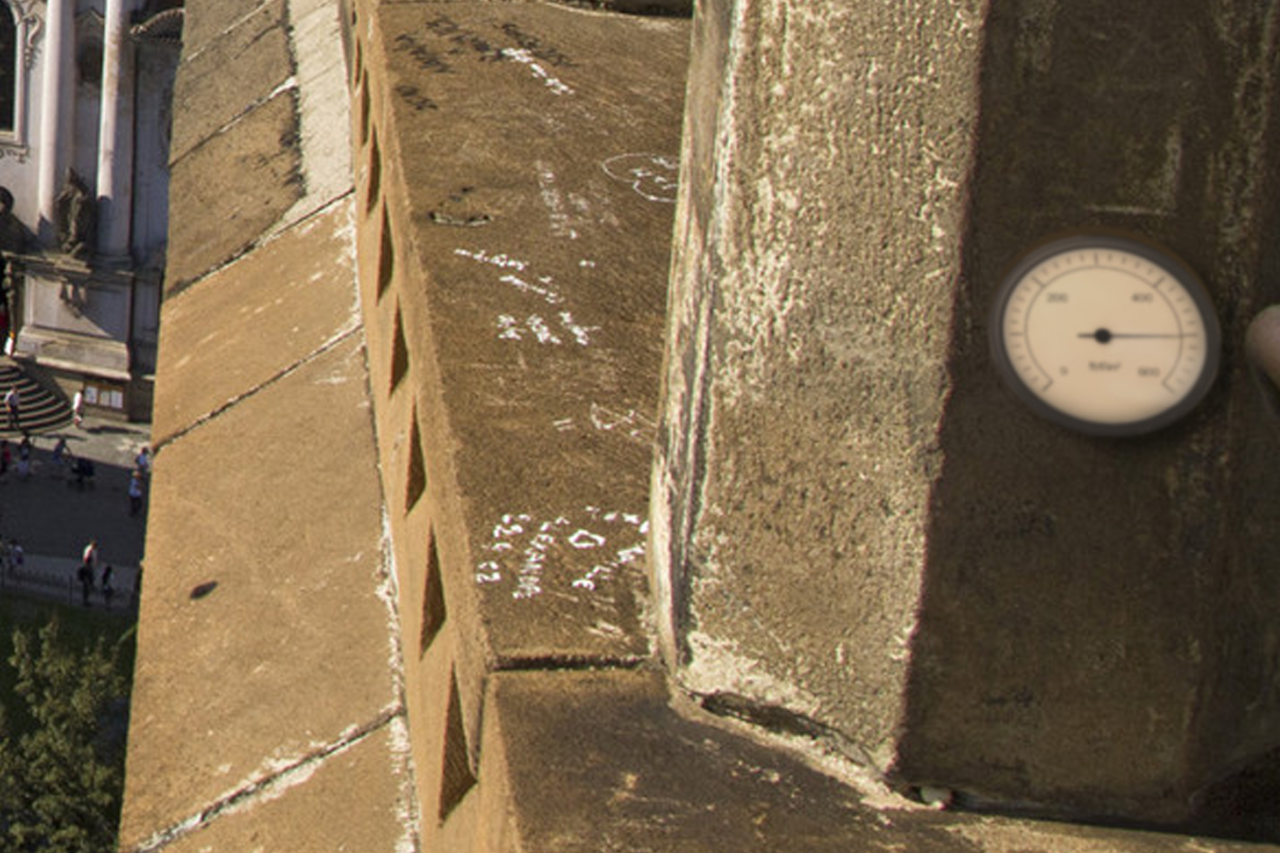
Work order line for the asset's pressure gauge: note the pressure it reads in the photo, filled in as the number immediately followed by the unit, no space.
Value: 500psi
